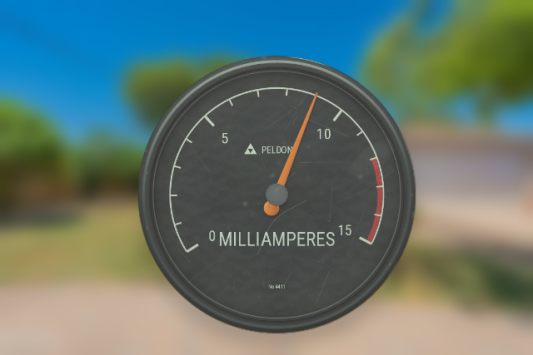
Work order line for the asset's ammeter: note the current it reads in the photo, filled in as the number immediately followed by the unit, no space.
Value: 9mA
